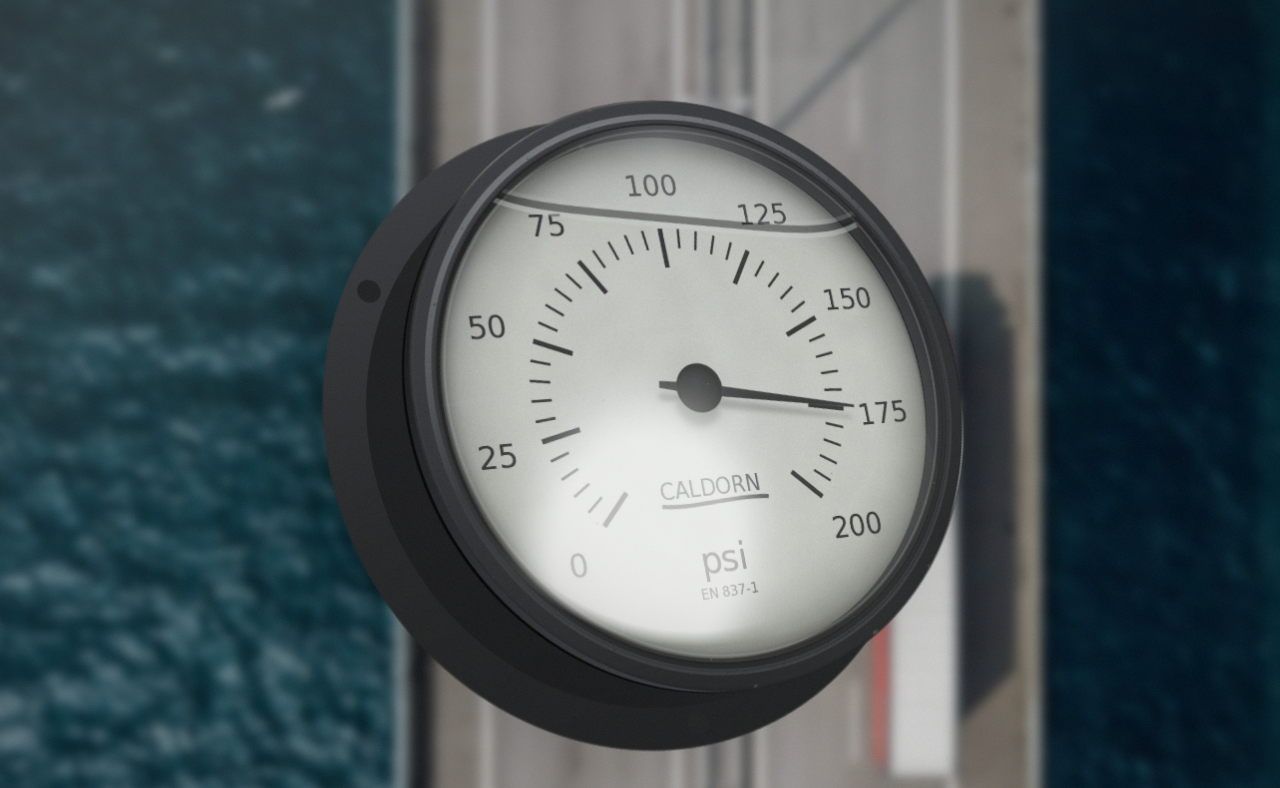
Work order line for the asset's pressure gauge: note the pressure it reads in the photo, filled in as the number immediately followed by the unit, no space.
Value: 175psi
